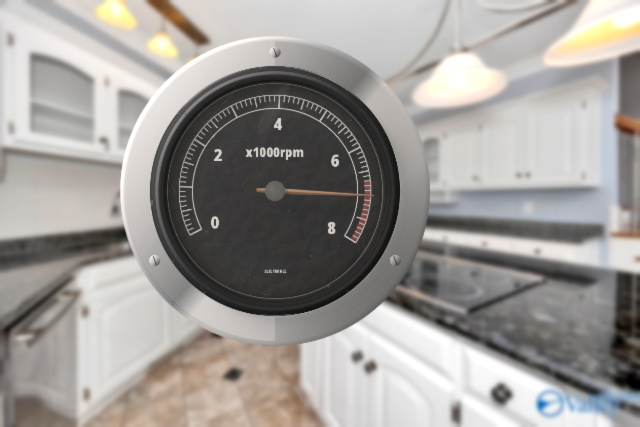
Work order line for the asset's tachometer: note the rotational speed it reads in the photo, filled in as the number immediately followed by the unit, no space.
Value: 7000rpm
